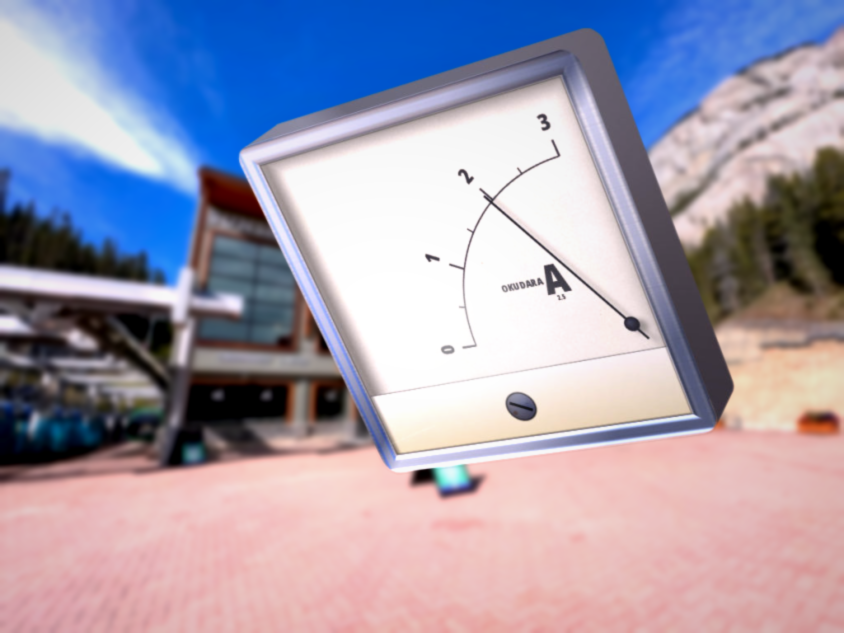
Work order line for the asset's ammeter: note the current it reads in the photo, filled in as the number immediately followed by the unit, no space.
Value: 2A
